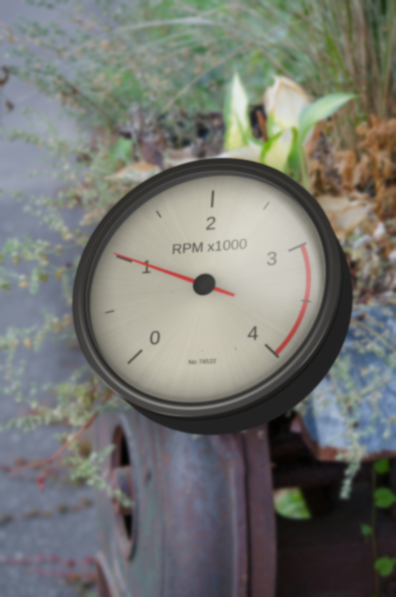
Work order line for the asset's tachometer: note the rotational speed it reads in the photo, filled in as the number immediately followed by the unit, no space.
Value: 1000rpm
